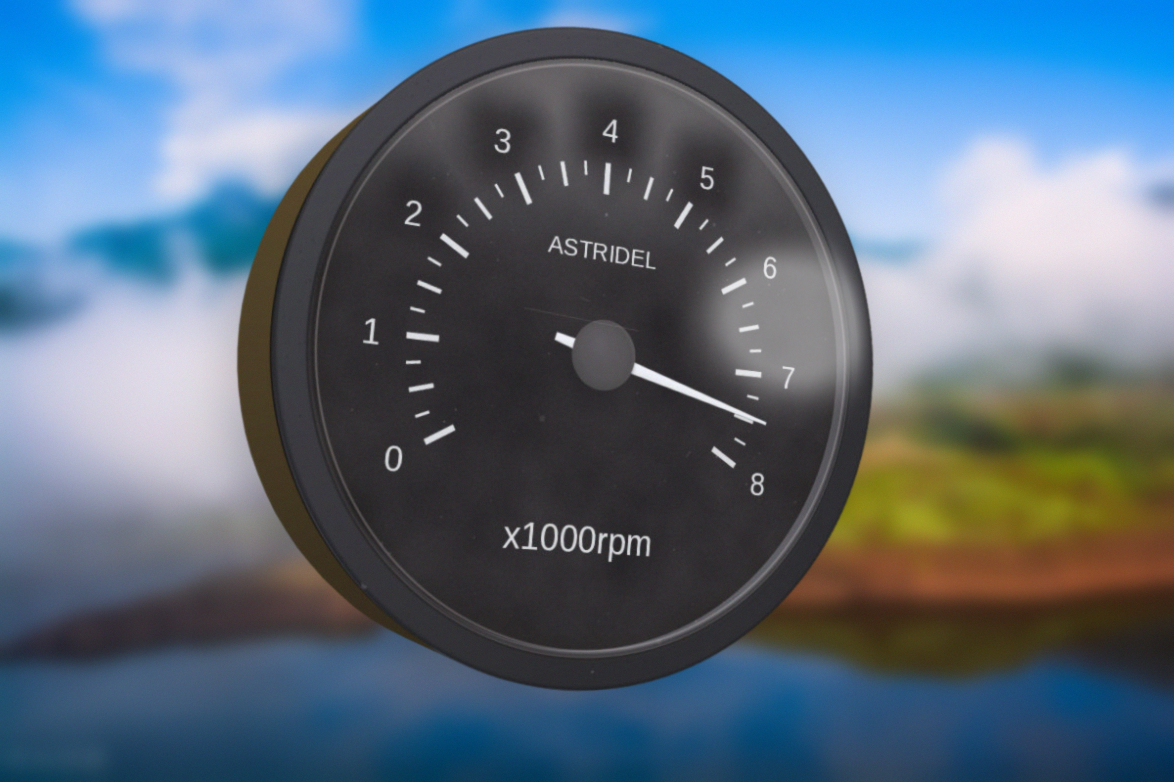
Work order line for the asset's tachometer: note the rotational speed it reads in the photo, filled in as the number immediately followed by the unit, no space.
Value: 7500rpm
